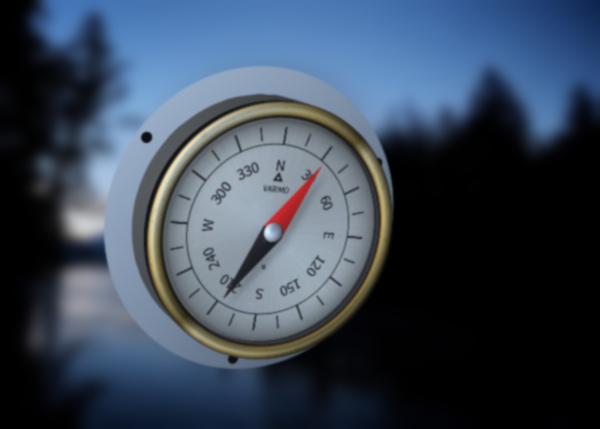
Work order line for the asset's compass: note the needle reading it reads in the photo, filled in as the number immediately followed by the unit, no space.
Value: 30°
